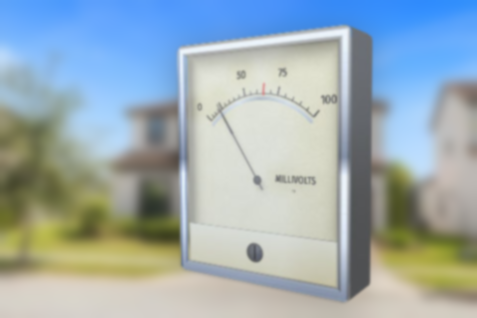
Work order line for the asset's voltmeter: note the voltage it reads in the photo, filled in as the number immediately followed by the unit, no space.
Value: 25mV
